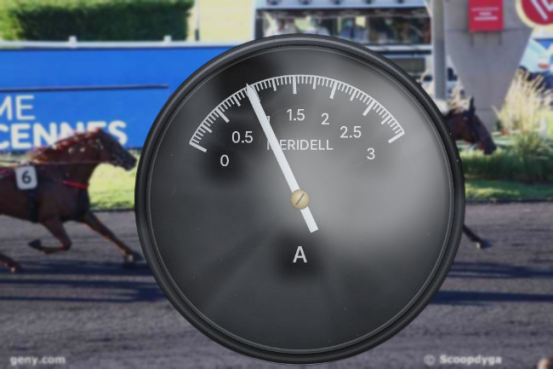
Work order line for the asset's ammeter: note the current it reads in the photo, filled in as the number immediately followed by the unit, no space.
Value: 0.95A
